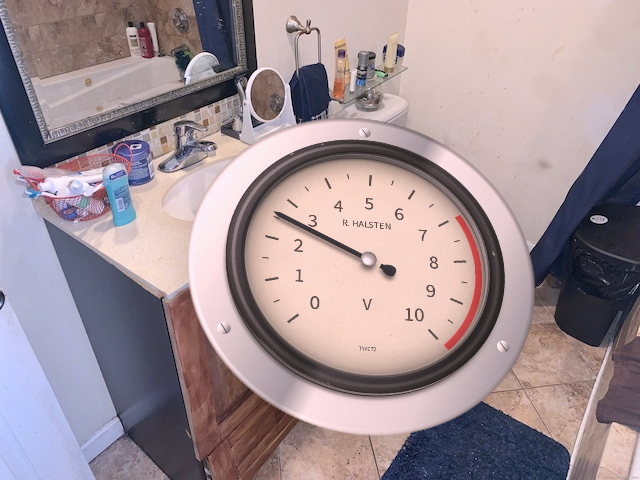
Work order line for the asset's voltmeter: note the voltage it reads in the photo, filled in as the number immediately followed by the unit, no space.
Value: 2.5V
